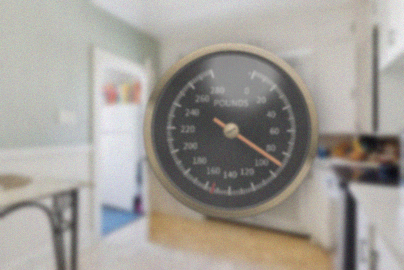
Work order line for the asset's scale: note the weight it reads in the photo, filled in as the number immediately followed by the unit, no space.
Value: 90lb
